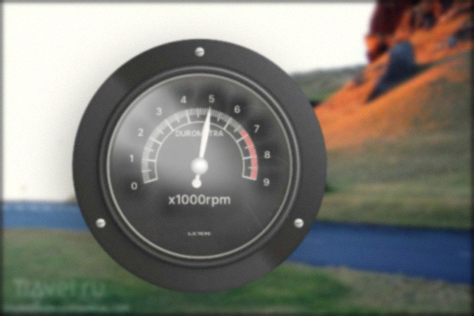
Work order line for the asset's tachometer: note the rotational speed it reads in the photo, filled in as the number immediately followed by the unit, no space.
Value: 5000rpm
